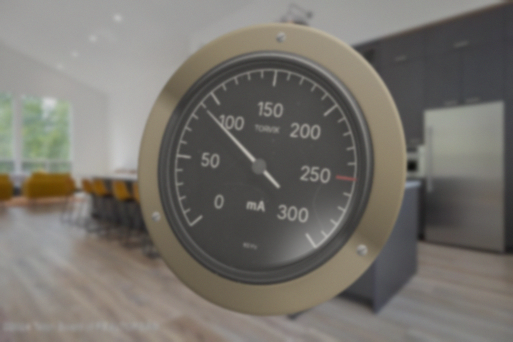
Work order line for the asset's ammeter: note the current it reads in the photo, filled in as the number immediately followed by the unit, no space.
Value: 90mA
